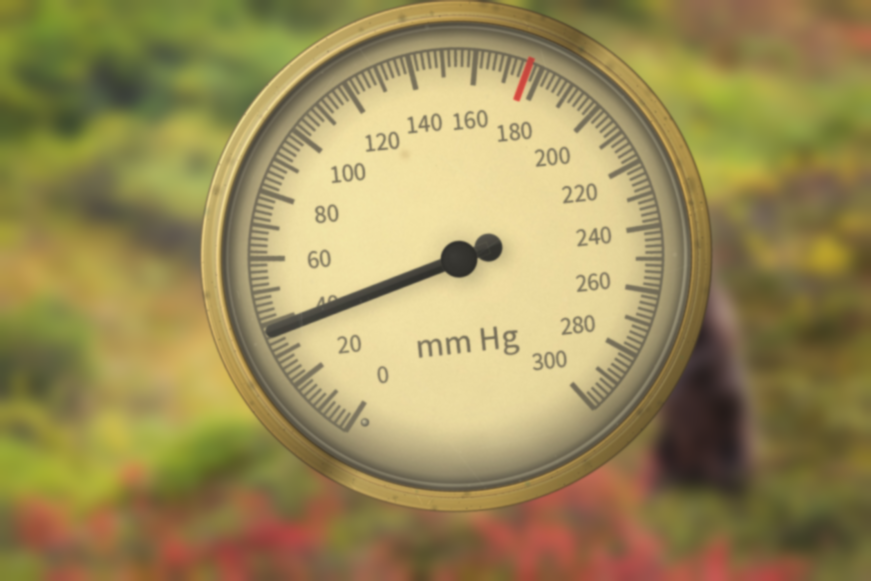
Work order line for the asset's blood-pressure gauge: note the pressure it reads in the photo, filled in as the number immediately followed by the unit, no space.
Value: 38mmHg
